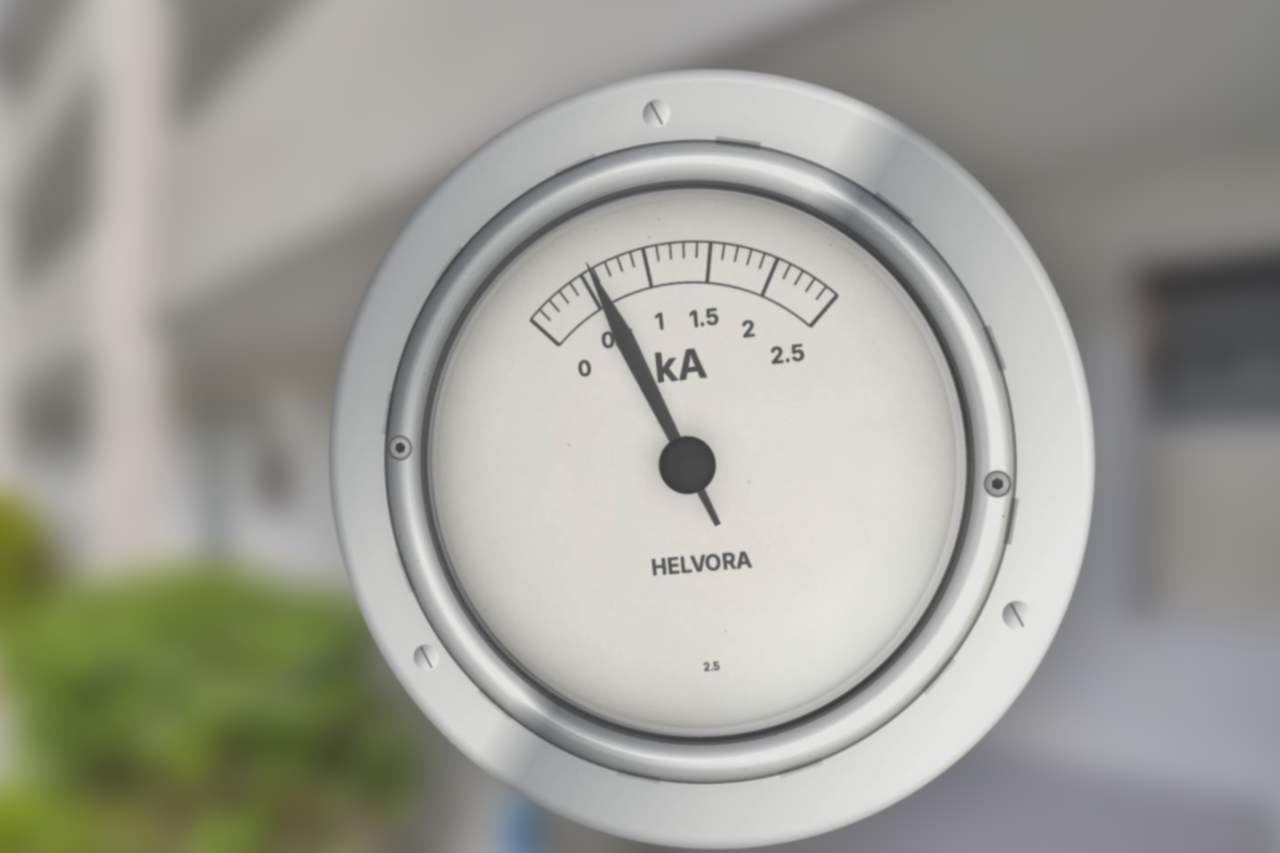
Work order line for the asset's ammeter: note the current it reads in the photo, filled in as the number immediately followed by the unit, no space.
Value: 0.6kA
